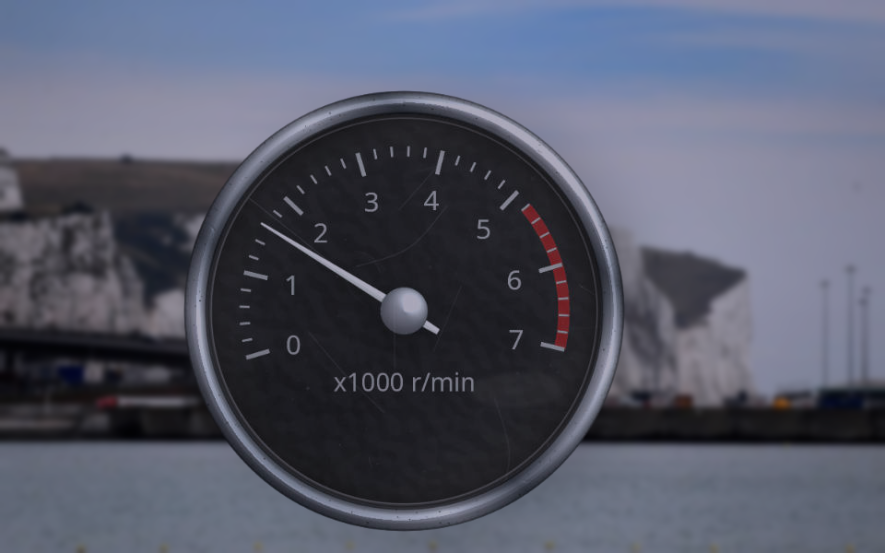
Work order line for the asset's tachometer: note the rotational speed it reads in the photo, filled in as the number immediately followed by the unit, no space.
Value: 1600rpm
